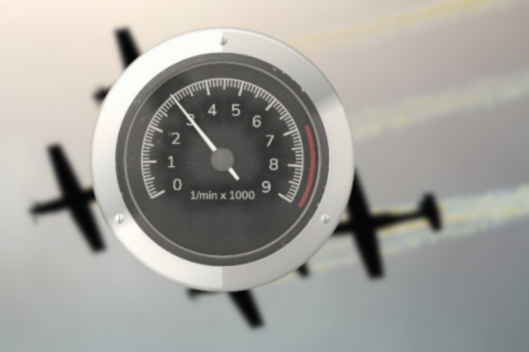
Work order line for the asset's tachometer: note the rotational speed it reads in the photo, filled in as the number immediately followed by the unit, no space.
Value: 3000rpm
